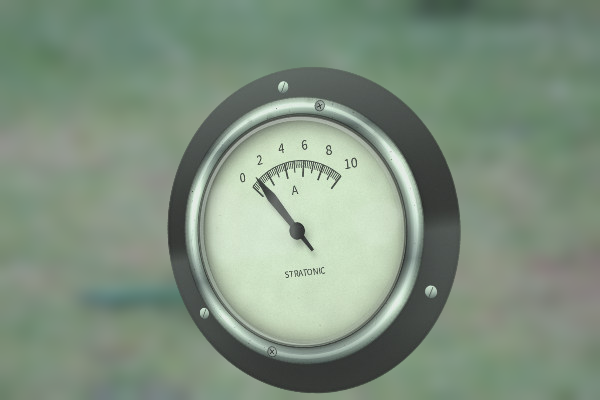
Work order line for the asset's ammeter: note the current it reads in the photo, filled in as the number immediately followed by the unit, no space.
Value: 1A
